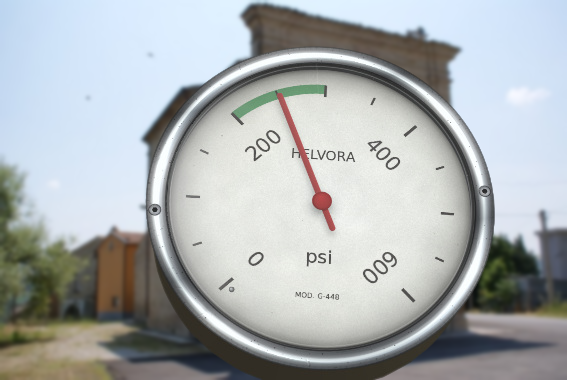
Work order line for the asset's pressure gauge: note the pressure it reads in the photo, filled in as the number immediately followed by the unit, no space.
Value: 250psi
